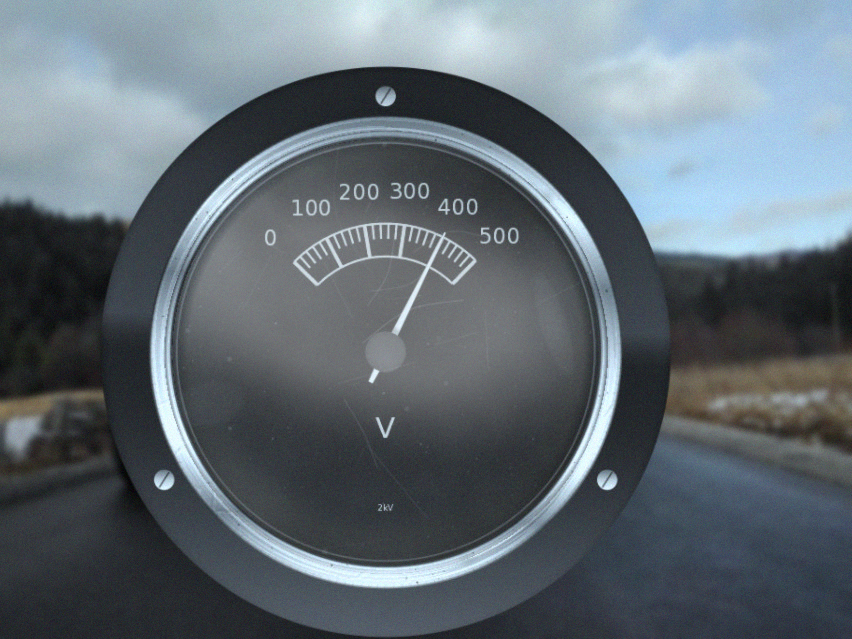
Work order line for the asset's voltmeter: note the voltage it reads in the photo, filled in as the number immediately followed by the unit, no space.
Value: 400V
